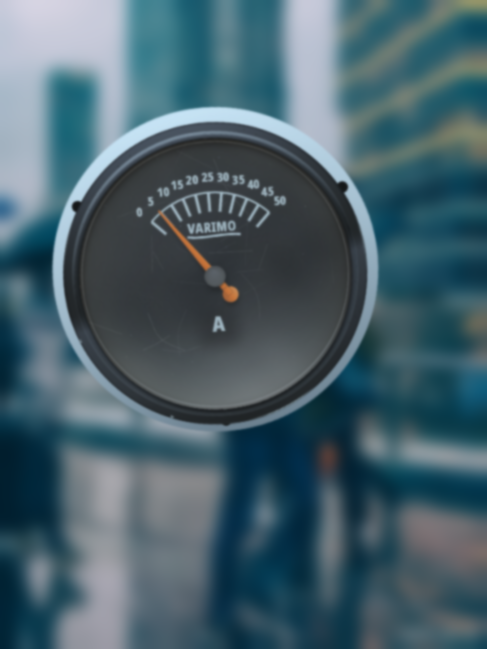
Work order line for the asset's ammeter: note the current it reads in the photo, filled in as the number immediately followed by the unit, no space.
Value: 5A
